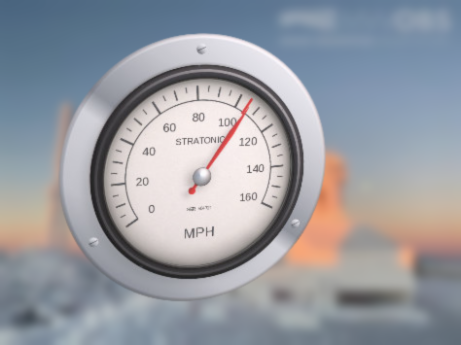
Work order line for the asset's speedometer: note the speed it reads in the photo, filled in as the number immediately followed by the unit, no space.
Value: 105mph
